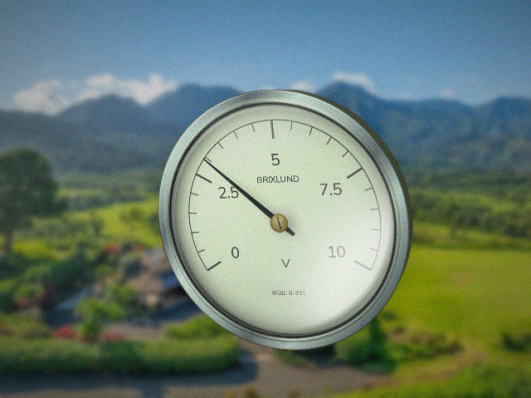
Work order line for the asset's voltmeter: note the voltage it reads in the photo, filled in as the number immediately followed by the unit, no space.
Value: 3V
